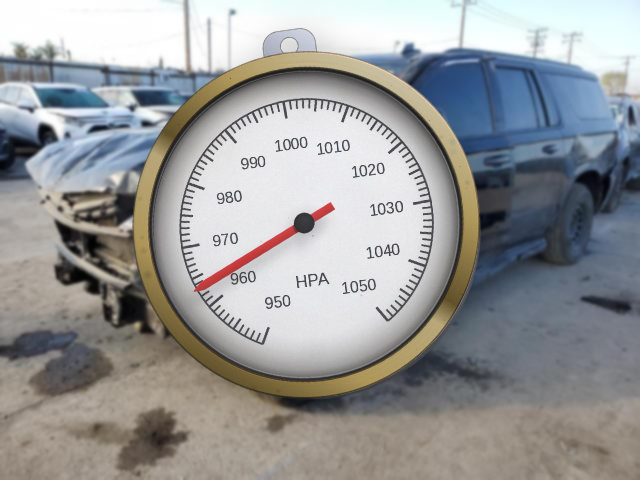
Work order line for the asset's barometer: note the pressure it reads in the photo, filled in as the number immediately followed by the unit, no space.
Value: 963hPa
